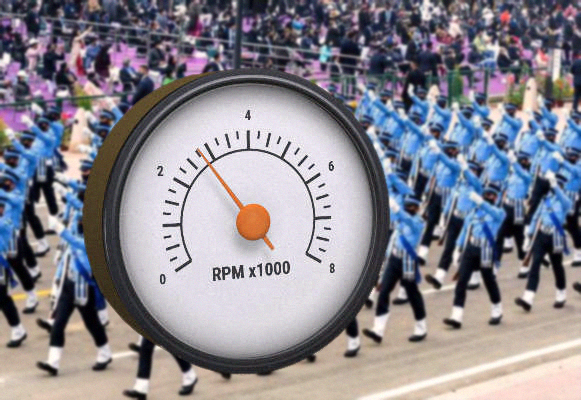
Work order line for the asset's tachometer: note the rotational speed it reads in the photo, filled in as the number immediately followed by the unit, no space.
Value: 2750rpm
